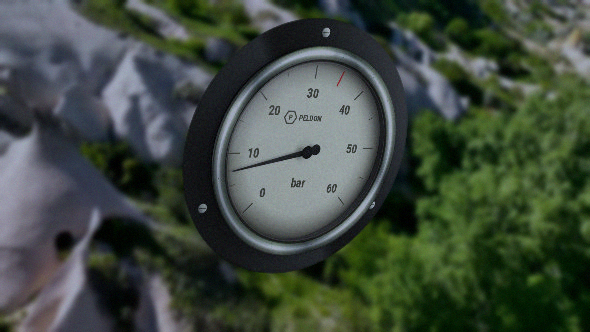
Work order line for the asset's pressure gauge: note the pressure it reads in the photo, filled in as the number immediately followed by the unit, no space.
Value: 7.5bar
